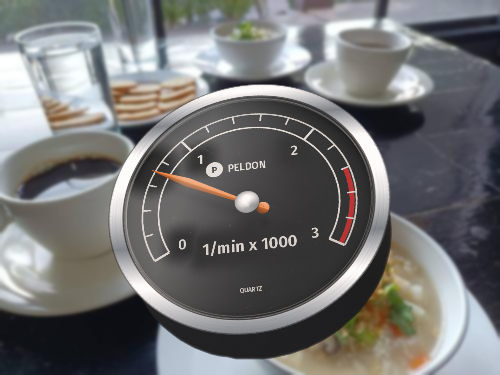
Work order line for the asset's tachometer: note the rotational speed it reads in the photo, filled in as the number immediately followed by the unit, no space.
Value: 700rpm
